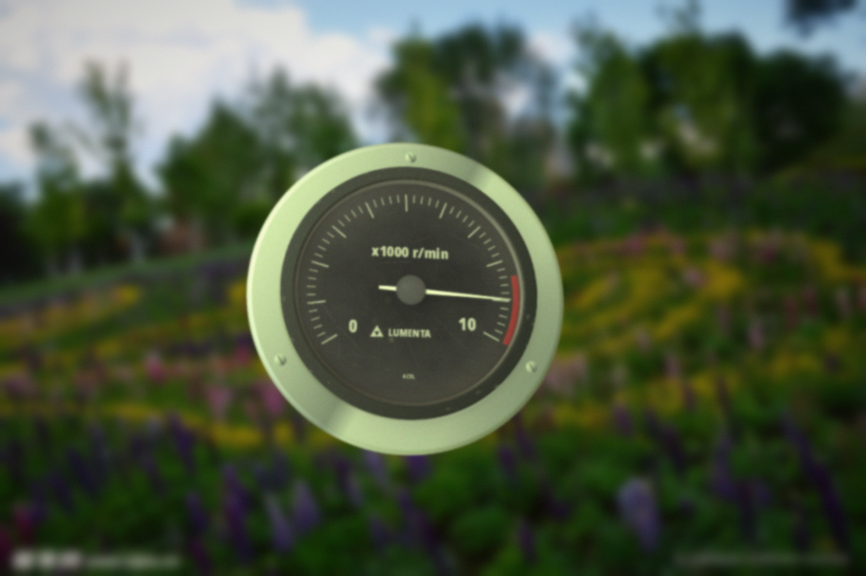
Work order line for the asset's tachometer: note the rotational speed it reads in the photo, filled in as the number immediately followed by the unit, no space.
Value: 9000rpm
